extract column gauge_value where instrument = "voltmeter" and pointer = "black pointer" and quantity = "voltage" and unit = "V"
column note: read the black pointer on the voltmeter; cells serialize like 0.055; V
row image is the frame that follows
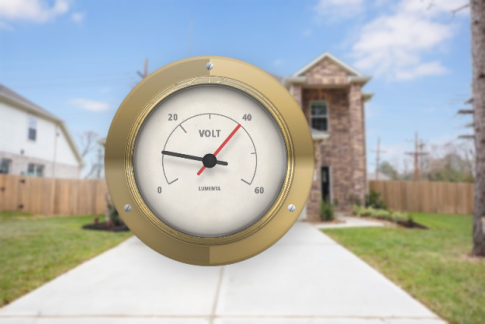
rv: 10; V
